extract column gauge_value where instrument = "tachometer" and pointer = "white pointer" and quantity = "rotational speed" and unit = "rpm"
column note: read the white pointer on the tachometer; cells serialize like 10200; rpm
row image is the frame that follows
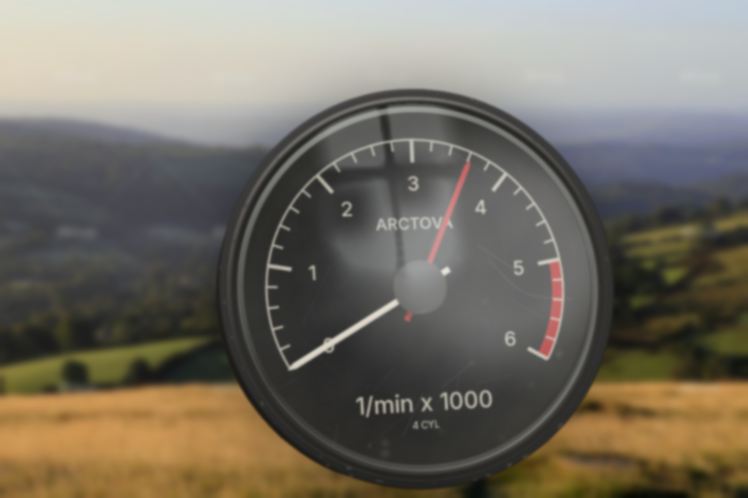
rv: 0; rpm
